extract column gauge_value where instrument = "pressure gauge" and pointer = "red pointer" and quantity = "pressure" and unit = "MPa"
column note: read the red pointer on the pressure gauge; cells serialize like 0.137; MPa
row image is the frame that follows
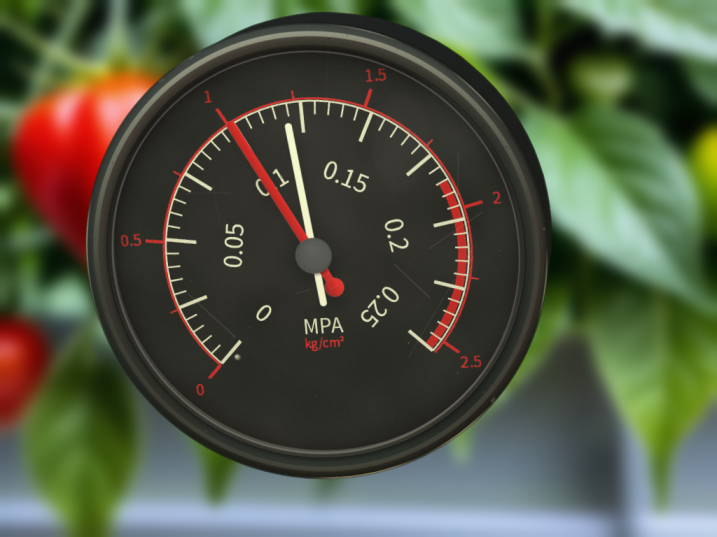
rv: 0.1; MPa
